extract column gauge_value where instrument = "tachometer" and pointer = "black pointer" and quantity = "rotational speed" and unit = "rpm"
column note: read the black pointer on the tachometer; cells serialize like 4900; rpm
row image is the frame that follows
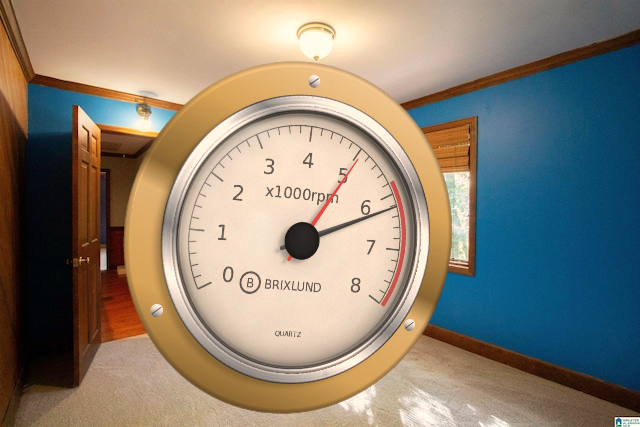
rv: 6200; rpm
